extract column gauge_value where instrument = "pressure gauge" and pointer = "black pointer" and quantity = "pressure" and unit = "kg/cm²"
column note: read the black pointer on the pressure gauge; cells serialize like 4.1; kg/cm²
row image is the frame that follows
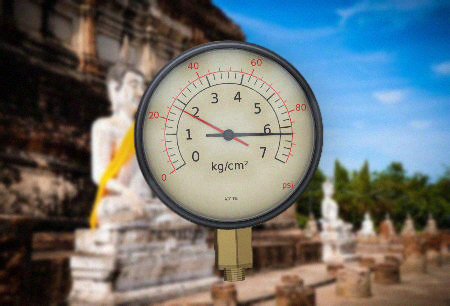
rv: 6.2; kg/cm²
